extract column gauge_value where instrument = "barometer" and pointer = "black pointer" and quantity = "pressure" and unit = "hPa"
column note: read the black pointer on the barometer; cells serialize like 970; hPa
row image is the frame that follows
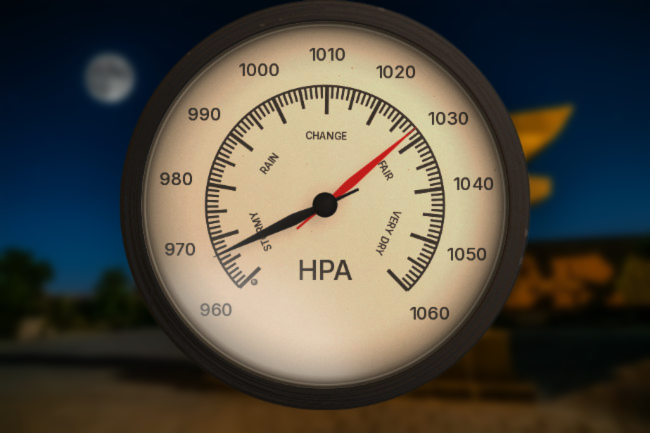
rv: 967; hPa
